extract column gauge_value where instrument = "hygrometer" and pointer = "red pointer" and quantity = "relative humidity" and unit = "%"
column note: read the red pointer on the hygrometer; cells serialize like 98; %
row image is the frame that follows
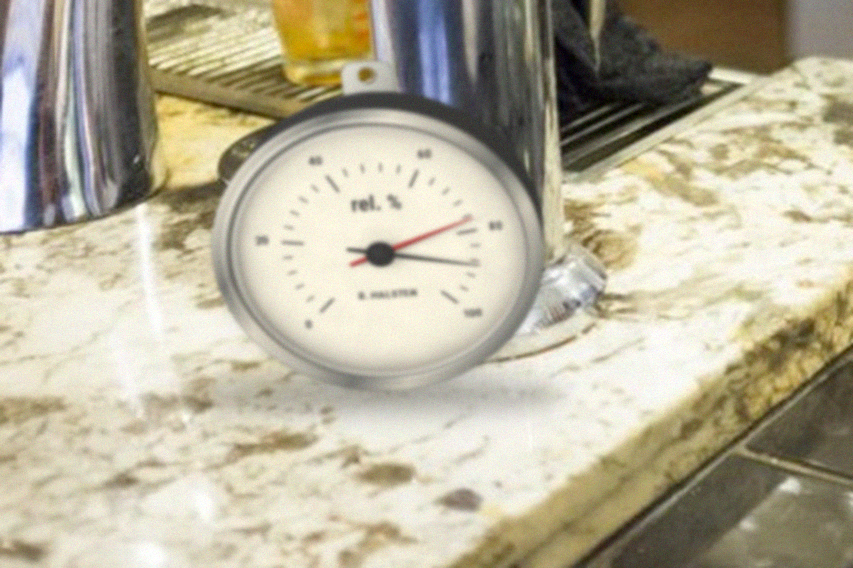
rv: 76; %
